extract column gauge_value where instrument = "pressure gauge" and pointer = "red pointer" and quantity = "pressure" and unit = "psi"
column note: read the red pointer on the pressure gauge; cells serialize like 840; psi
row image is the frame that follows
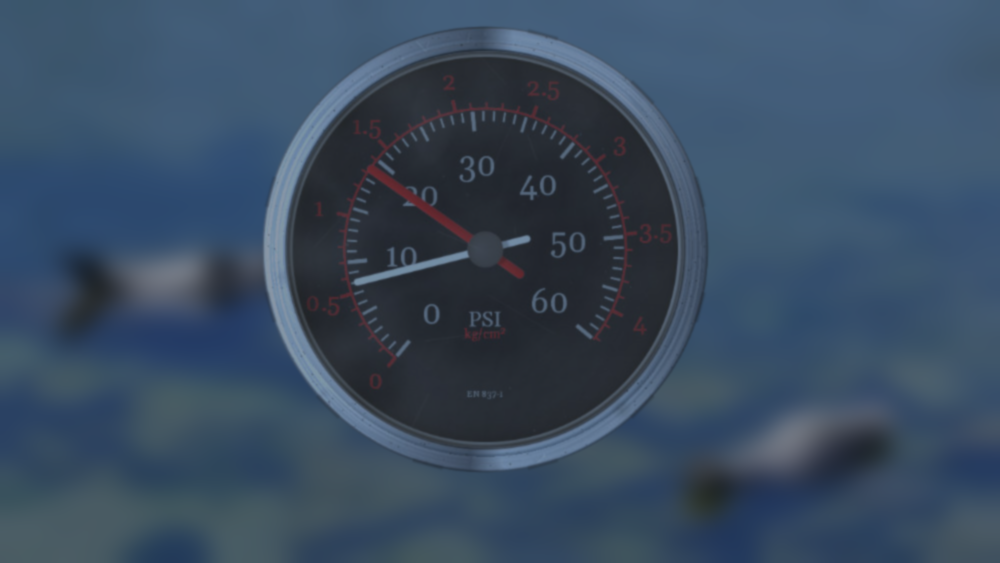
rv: 19; psi
